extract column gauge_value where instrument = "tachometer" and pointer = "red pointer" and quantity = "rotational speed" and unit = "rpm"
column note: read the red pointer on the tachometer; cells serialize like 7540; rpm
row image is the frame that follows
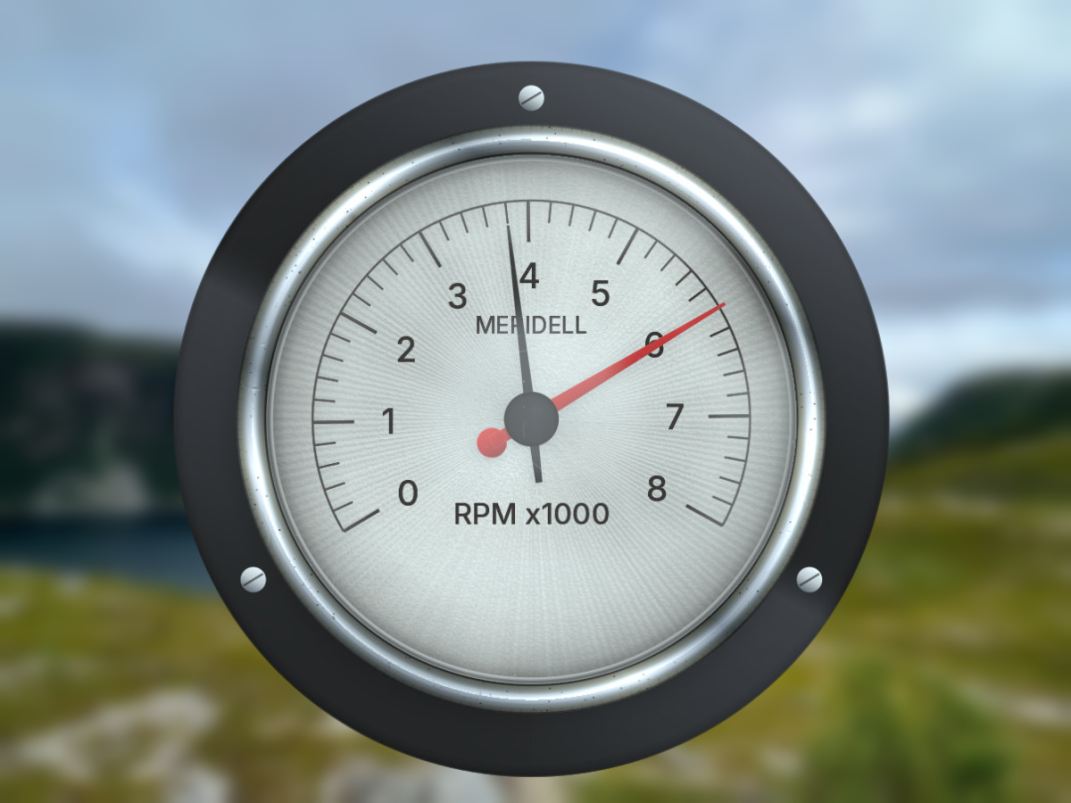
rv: 6000; rpm
